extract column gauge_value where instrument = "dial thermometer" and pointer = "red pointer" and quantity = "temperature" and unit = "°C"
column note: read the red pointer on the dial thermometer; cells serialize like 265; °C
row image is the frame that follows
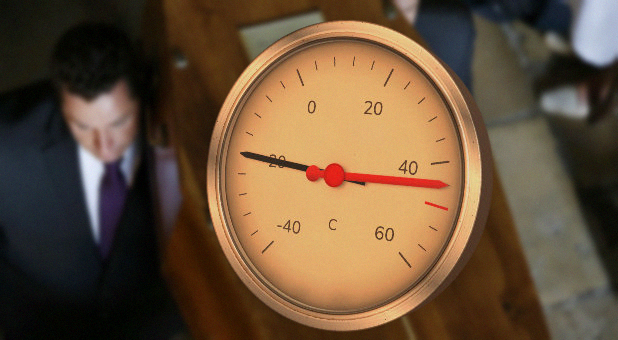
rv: 44; °C
